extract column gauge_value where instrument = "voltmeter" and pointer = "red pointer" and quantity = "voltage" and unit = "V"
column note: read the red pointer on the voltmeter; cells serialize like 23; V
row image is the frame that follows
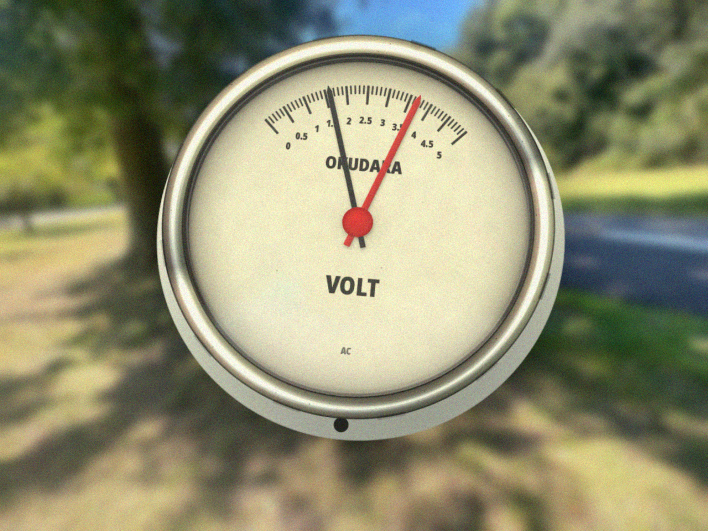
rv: 3.7; V
